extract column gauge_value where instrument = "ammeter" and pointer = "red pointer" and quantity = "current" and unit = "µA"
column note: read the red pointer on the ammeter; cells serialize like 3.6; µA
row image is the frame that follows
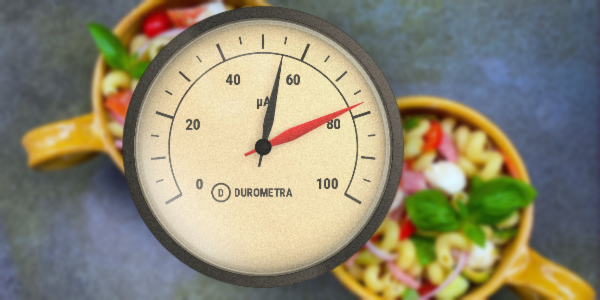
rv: 77.5; µA
